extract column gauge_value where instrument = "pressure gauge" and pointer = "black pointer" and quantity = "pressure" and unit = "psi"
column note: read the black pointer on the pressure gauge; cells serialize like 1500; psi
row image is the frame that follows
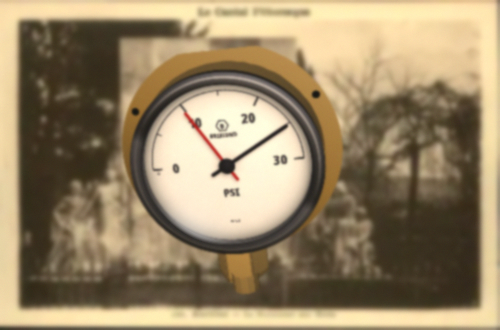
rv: 25; psi
